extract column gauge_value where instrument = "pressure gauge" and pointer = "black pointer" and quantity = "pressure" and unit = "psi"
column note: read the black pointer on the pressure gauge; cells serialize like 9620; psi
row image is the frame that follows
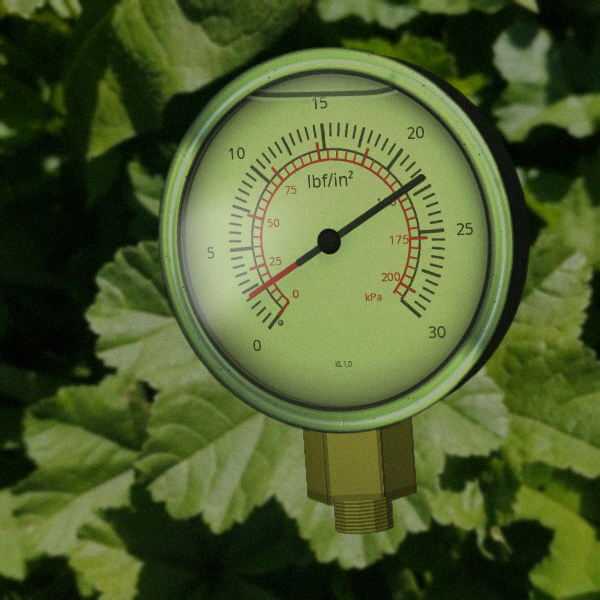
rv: 22; psi
